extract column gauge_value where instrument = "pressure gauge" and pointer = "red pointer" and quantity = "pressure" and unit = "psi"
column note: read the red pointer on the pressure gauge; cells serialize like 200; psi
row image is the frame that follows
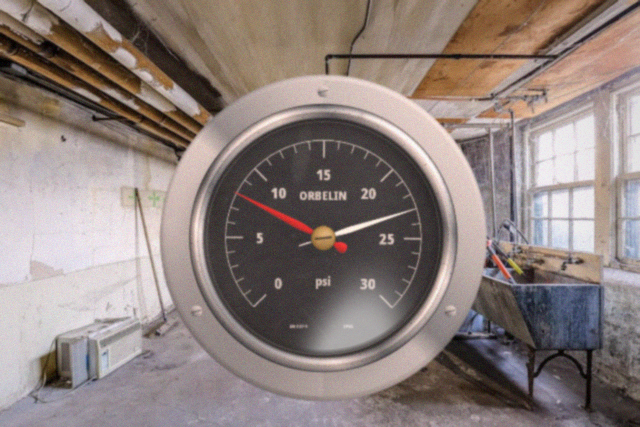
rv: 8; psi
